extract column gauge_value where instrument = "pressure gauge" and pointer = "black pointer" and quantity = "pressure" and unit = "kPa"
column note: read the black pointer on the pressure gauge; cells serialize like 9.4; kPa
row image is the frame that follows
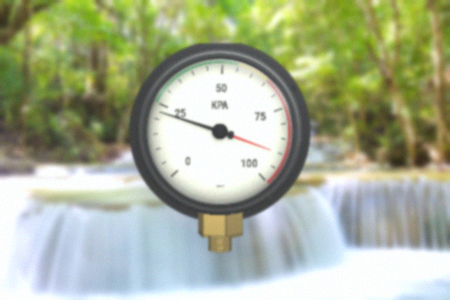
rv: 22.5; kPa
